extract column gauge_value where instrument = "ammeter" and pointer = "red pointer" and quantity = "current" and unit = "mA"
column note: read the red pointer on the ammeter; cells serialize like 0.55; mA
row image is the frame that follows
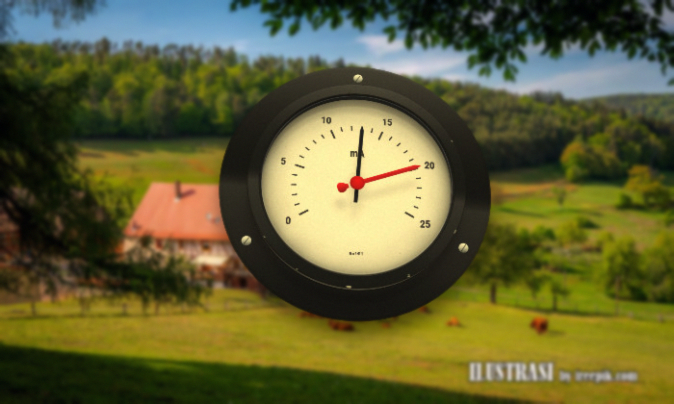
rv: 20; mA
